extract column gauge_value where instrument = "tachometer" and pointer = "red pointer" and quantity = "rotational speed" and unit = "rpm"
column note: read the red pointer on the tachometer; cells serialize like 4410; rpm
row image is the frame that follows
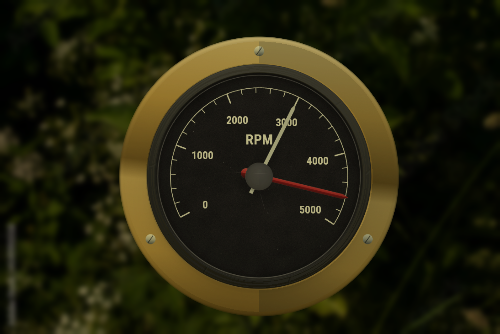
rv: 4600; rpm
